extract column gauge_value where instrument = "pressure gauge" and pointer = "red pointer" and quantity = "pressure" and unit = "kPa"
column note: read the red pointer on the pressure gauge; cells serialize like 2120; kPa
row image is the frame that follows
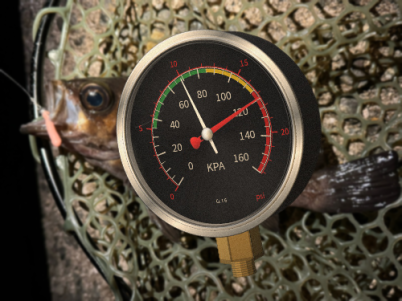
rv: 120; kPa
